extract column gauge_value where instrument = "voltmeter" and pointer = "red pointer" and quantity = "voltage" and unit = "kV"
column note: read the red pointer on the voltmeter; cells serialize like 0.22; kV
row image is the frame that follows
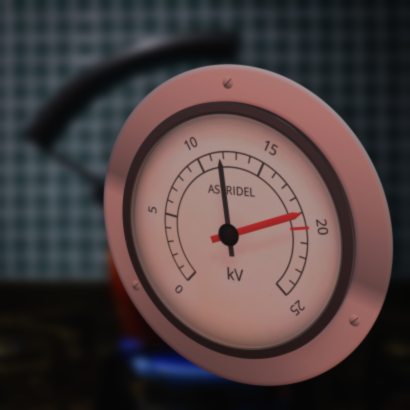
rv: 19; kV
